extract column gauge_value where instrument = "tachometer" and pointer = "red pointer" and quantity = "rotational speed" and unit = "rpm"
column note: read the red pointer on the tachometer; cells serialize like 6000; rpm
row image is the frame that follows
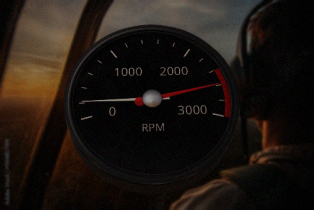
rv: 2600; rpm
